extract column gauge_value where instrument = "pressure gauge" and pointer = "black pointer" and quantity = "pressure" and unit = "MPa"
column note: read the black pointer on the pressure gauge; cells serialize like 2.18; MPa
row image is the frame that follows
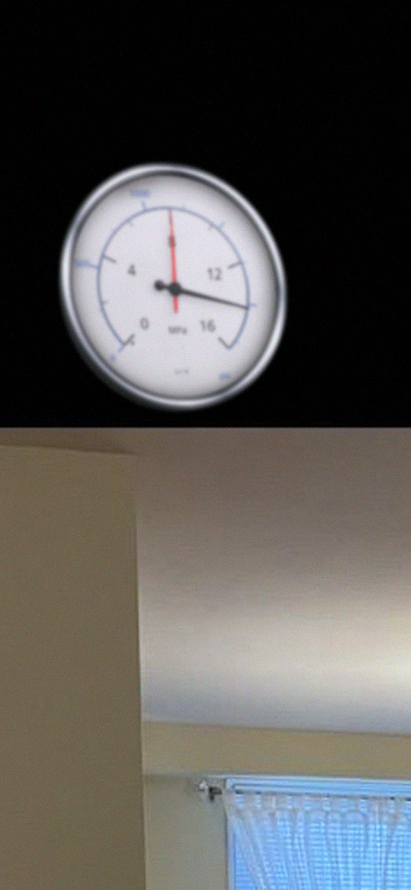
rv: 14; MPa
